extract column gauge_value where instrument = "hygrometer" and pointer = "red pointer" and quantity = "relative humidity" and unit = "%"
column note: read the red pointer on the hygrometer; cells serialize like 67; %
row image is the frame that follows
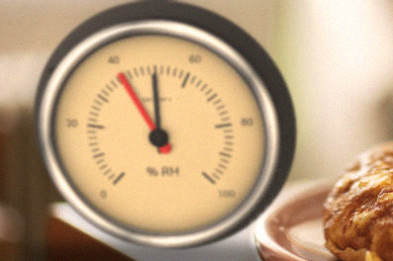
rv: 40; %
